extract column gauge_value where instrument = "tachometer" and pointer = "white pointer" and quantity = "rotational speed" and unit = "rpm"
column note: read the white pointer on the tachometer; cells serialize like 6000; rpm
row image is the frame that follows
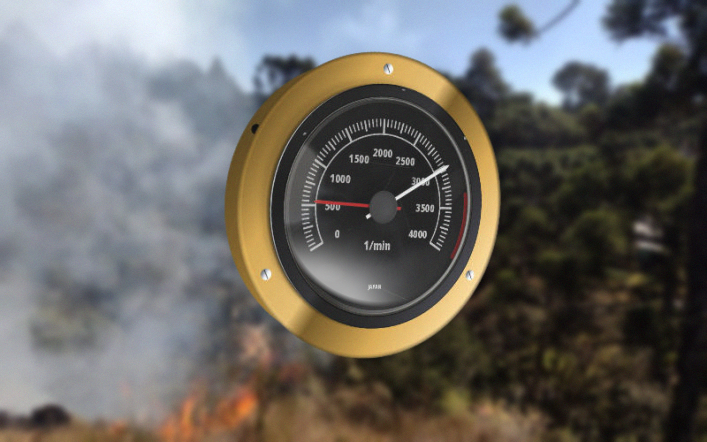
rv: 3000; rpm
